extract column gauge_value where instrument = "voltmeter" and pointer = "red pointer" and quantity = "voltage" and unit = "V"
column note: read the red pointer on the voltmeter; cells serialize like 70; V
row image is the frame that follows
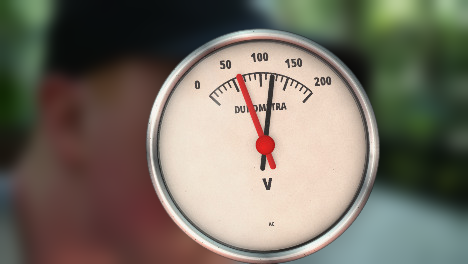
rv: 60; V
